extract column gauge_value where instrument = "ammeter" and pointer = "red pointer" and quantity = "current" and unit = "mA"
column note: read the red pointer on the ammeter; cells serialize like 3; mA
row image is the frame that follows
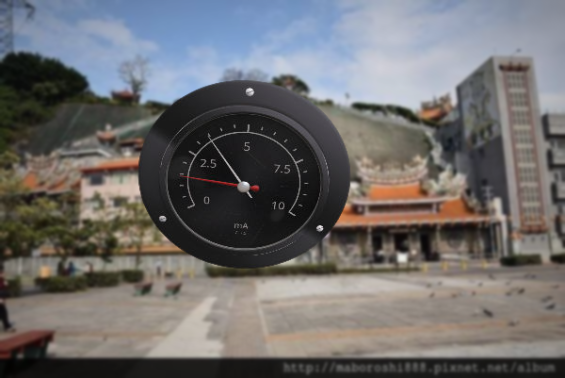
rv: 1.5; mA
